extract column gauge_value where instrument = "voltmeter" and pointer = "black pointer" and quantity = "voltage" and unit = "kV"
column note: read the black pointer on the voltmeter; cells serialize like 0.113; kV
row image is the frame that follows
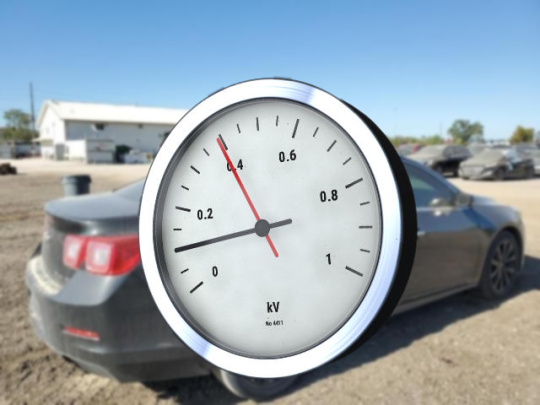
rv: 0.1; kV
